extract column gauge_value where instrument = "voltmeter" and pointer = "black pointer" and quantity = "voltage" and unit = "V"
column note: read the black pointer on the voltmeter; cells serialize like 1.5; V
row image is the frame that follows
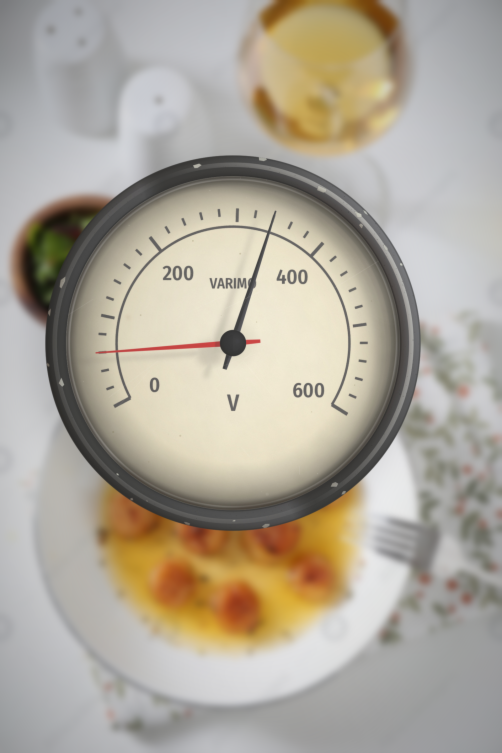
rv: 340; V
